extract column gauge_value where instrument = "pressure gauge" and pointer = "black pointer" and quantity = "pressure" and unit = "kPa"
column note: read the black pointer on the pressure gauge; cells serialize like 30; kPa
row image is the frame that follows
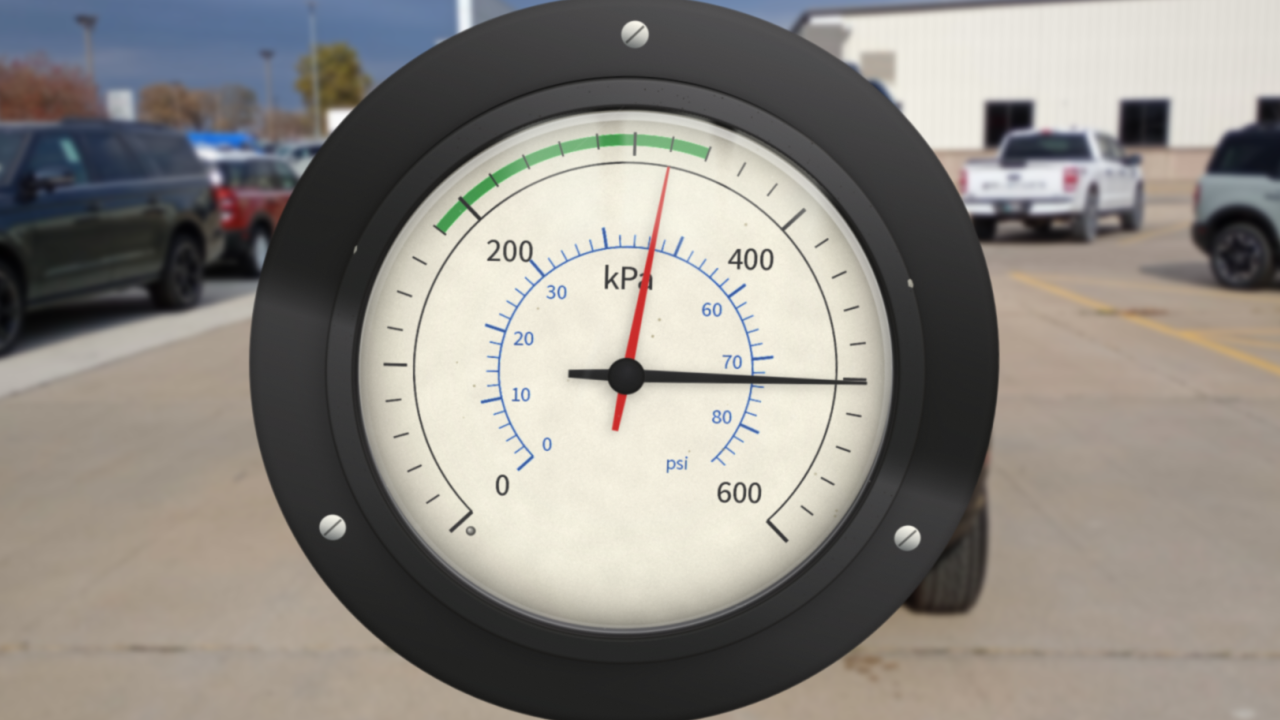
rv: 500; kPa
